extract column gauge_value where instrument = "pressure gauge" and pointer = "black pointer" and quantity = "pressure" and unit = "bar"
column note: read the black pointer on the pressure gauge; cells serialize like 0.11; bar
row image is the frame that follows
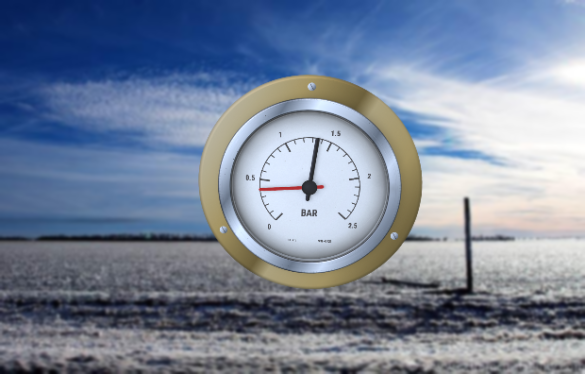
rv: 1.35; bar
